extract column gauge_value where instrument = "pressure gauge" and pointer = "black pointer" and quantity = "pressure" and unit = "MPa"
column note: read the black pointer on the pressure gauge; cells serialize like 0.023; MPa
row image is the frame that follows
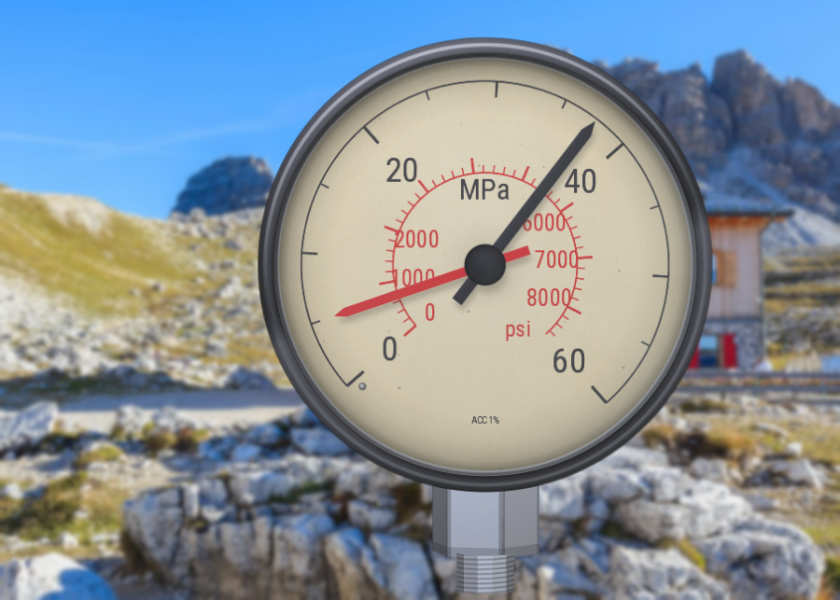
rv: 37.5; MPa
